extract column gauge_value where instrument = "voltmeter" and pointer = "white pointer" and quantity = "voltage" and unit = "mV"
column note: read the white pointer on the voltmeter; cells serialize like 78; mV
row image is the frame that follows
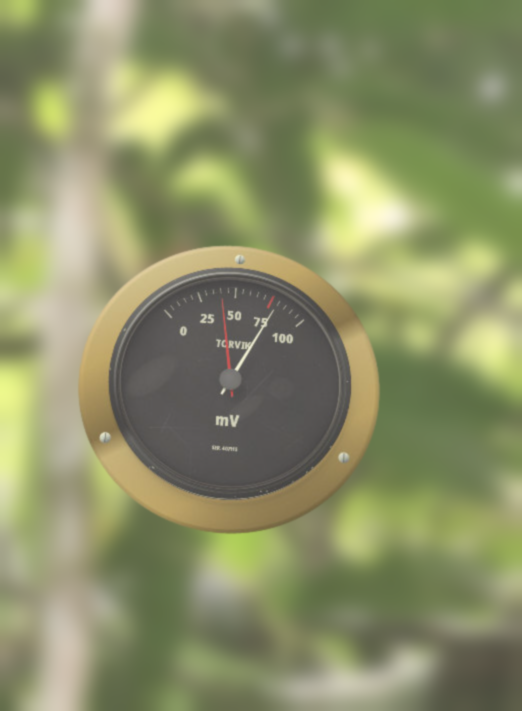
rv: 80; mV
